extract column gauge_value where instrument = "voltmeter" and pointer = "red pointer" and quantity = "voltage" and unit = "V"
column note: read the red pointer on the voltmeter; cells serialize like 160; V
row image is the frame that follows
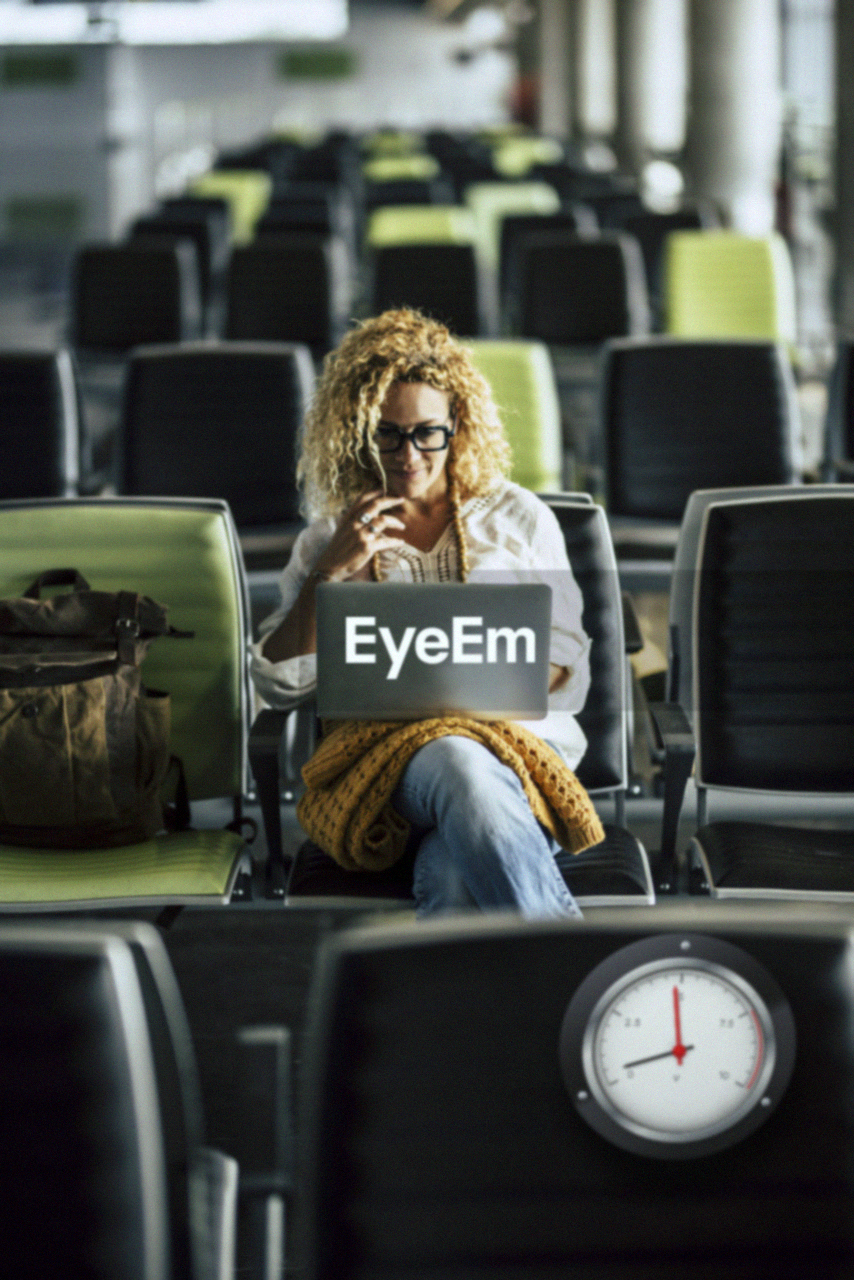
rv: 4.75; V
